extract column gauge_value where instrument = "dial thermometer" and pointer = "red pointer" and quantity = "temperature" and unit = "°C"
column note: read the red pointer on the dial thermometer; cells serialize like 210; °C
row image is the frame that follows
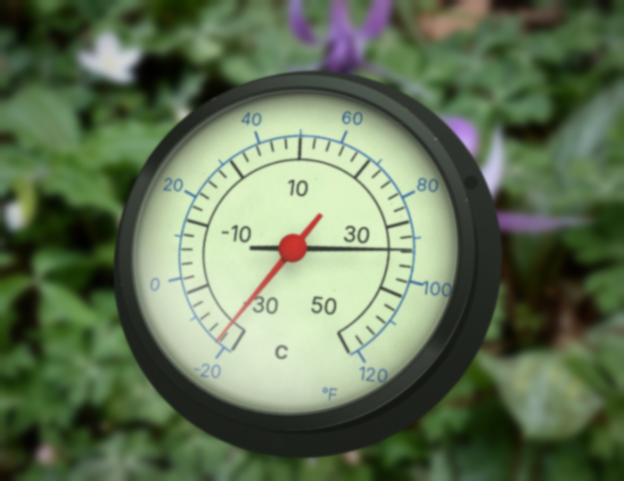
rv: -28; °C
